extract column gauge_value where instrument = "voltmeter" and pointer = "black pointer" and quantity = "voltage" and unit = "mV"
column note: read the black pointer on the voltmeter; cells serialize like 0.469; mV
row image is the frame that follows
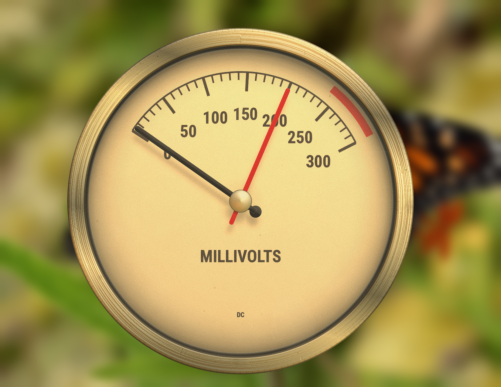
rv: 5; mV
